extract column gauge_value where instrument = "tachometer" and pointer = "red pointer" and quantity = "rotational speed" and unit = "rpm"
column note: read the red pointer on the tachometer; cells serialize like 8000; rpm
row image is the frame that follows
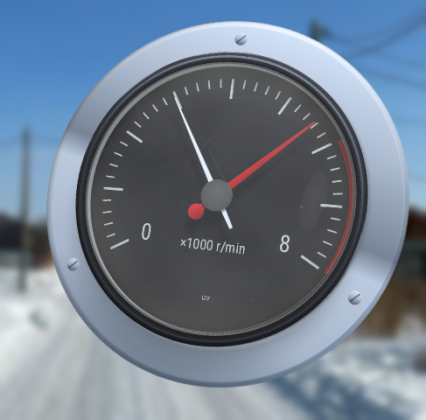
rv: 5600; rpm
